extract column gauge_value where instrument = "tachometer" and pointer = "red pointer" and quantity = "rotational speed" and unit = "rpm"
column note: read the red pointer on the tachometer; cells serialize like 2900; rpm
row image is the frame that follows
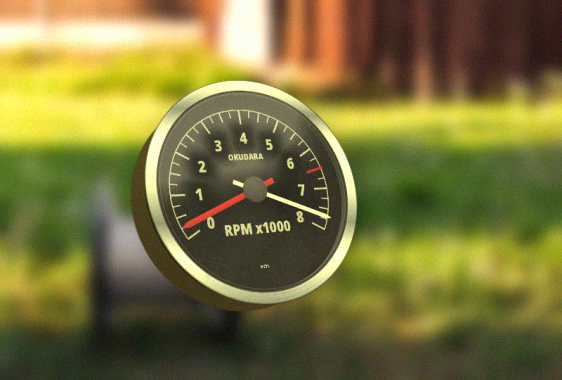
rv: 250; rpm
